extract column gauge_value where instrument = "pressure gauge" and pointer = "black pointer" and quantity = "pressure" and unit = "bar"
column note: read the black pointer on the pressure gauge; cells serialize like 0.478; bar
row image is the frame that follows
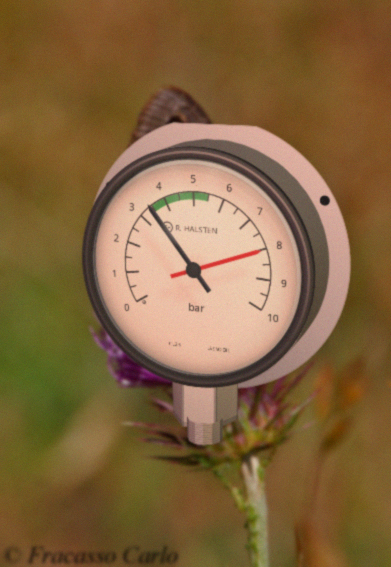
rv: 3.5; bar
